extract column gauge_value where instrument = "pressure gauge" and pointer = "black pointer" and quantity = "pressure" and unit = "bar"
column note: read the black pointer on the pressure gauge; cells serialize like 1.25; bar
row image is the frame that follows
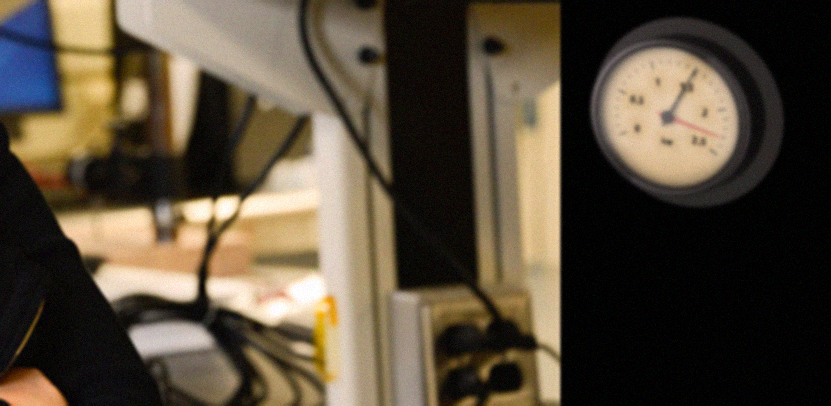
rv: 1.5; bar
